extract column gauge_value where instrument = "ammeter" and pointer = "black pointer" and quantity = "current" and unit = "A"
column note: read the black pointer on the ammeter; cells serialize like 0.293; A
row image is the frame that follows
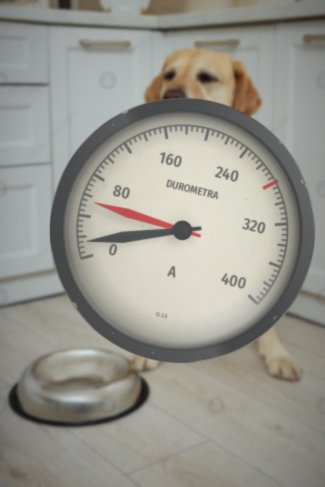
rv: 15; A
